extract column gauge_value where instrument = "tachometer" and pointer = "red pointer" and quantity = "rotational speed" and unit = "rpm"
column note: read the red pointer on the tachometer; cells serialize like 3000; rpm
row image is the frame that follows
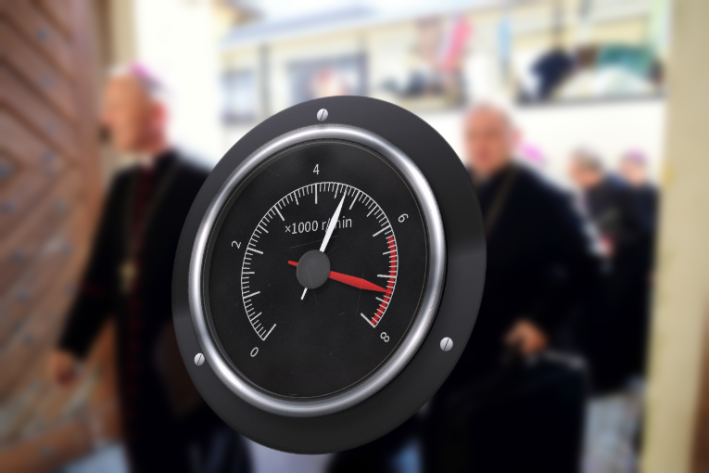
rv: 7300; rpm
